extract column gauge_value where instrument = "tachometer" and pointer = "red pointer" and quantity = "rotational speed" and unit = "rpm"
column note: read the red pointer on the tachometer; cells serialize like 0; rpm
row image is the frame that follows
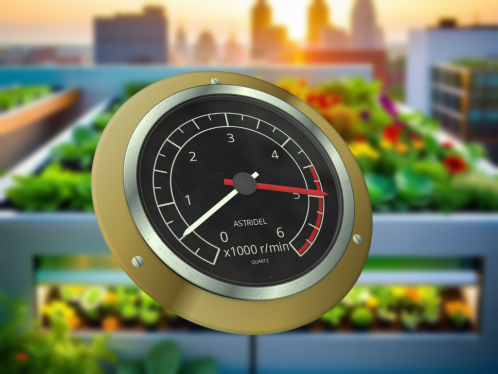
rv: 5000; rpm
